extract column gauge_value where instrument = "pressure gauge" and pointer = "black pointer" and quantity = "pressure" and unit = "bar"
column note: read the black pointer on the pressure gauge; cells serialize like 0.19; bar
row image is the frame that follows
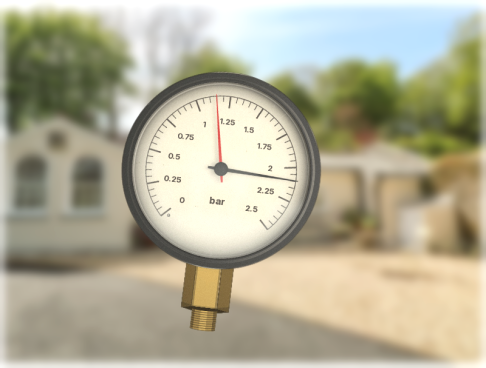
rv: 2.1; bar
